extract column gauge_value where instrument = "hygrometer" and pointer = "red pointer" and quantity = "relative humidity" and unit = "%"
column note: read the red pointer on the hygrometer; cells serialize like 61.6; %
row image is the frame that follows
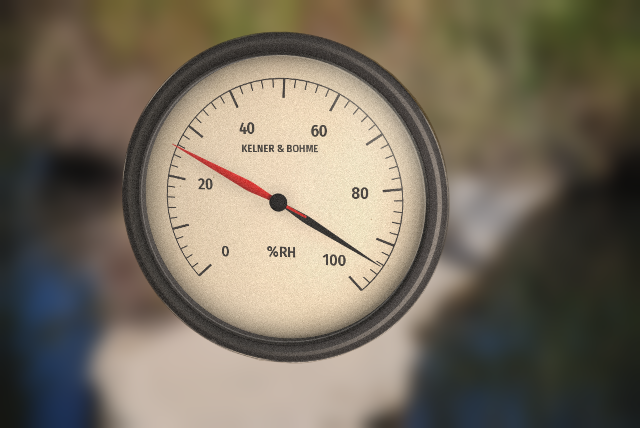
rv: 26; %
